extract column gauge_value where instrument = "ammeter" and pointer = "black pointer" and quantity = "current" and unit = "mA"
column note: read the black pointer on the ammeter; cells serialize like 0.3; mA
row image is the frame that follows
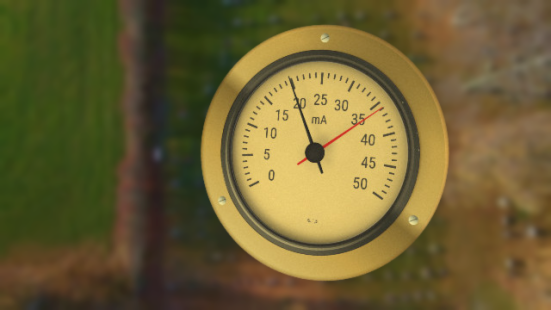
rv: 20; mA
